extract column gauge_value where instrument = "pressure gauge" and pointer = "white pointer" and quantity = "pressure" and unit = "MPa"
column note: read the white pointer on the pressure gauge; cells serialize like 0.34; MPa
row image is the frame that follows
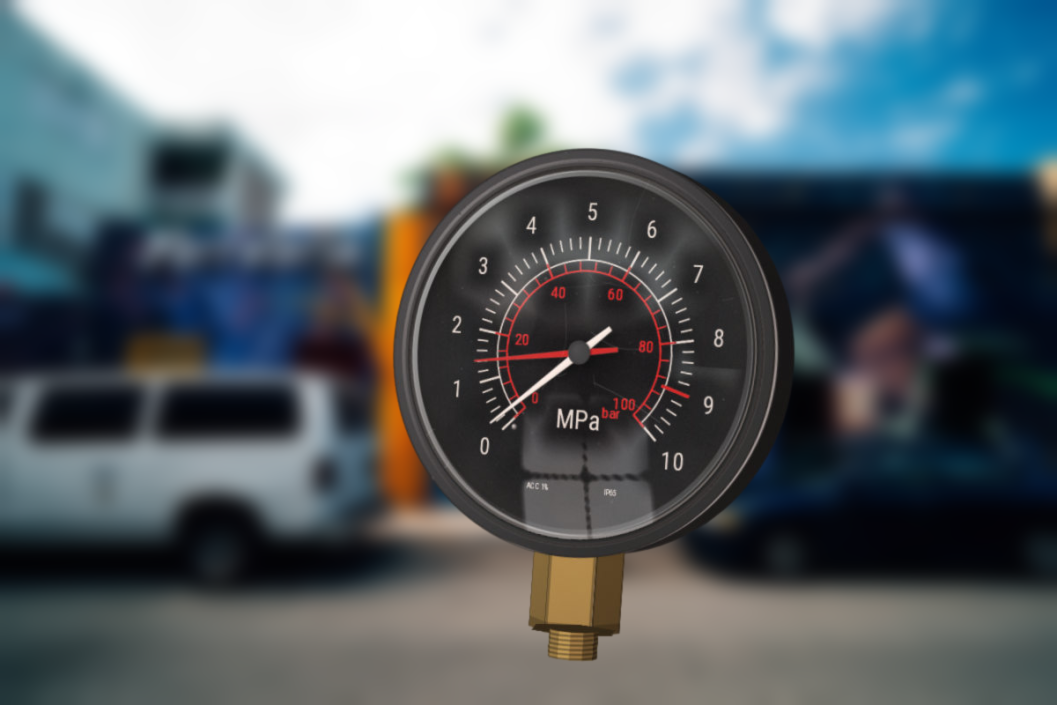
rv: 0.2; MPa
